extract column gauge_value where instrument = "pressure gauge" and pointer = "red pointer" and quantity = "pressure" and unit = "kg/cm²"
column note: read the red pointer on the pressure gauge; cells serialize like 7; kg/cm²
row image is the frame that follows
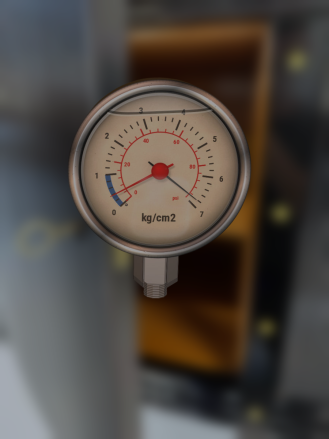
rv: 0.4; kg/cm²
